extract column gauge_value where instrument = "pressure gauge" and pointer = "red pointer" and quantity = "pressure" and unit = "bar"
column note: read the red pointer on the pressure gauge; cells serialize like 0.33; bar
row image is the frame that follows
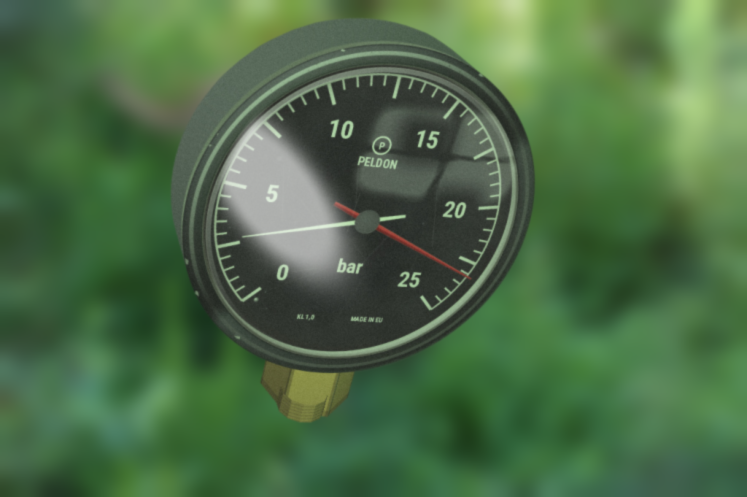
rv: 23; bar
